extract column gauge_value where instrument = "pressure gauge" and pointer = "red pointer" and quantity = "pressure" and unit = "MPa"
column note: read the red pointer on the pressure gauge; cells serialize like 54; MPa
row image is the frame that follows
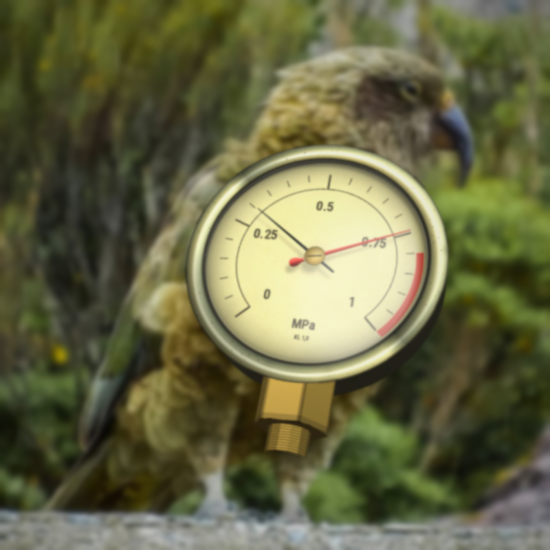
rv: 0.75; MPa
